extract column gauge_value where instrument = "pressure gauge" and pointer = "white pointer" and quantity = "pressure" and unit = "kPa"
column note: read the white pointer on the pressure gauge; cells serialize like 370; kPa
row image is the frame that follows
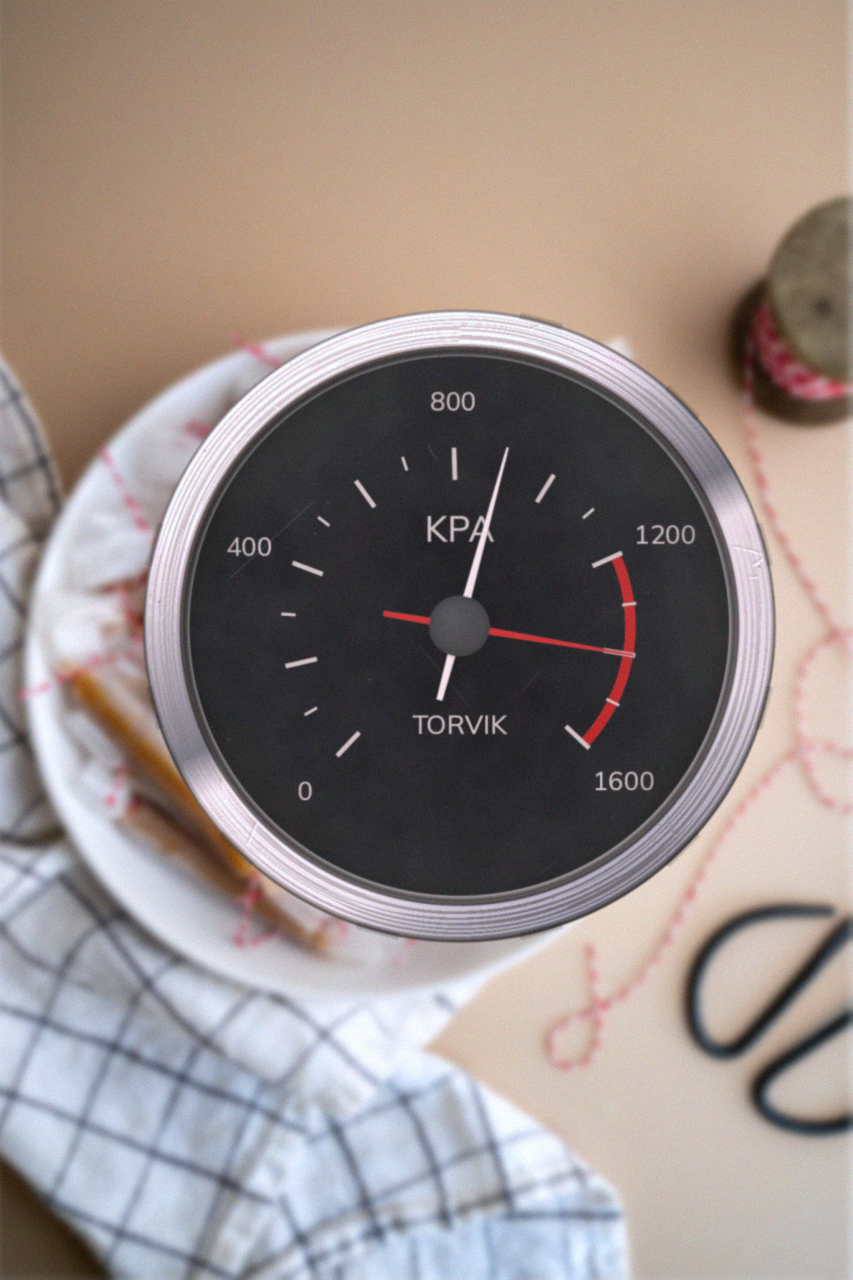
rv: 900; kPa
